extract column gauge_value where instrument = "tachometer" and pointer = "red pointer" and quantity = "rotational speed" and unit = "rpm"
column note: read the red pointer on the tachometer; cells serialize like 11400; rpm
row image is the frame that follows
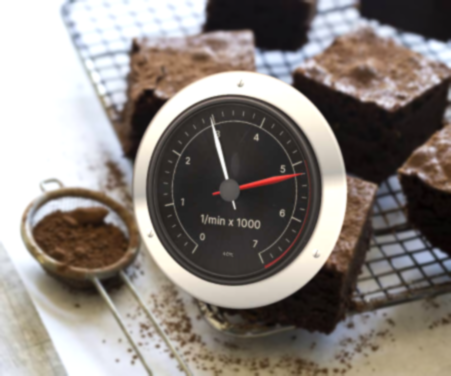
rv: 5200; rpm
